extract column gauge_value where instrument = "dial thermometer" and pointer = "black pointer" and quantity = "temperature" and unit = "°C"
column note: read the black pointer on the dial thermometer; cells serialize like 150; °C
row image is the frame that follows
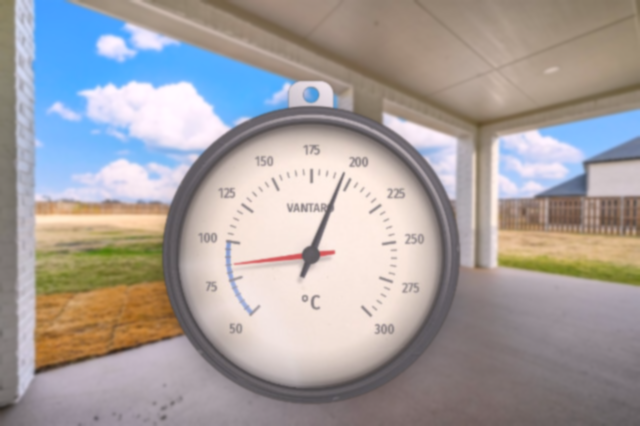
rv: 195; °C
